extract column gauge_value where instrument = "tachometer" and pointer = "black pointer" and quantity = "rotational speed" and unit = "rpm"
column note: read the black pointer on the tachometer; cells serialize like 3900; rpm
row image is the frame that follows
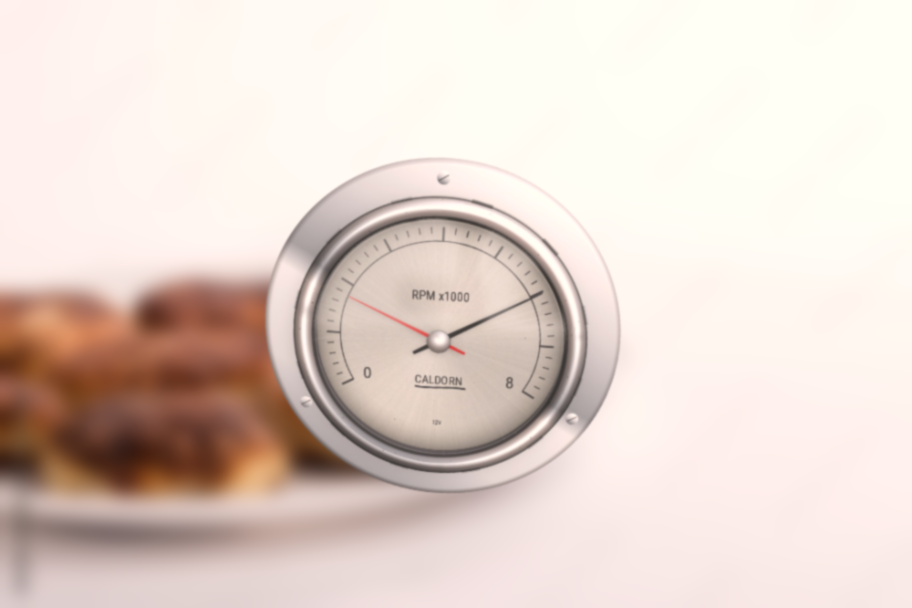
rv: 6000; rpm
